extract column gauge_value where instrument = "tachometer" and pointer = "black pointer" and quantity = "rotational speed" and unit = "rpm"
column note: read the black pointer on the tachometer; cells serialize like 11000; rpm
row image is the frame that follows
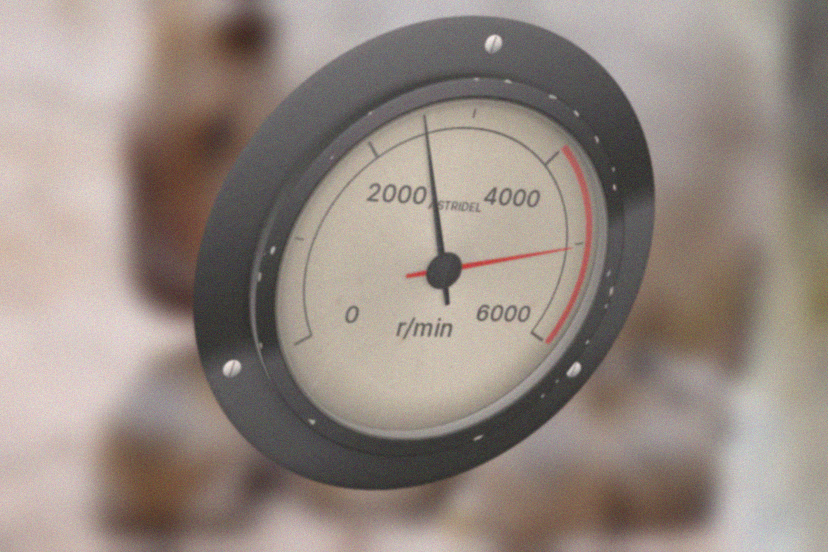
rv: 2500; rpm
